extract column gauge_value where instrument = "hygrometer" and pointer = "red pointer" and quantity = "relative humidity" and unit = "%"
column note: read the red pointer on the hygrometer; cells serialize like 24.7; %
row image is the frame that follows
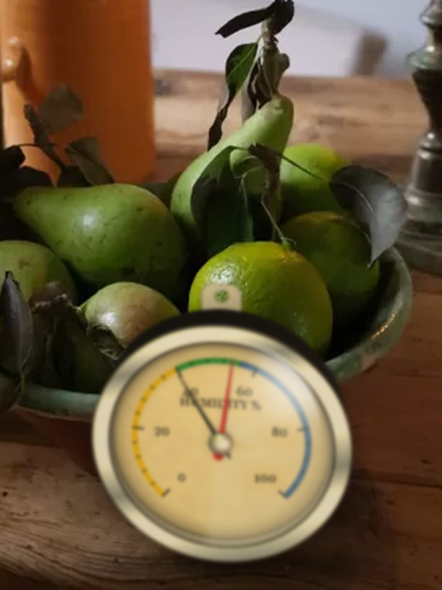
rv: 54; %
